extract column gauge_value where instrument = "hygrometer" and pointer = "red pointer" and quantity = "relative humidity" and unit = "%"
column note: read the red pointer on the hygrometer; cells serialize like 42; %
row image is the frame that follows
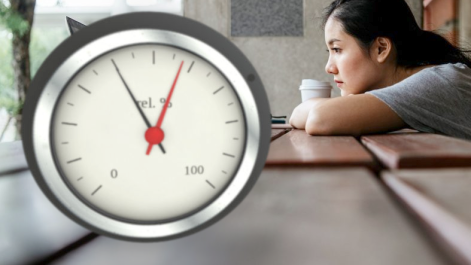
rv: 57.5; %
